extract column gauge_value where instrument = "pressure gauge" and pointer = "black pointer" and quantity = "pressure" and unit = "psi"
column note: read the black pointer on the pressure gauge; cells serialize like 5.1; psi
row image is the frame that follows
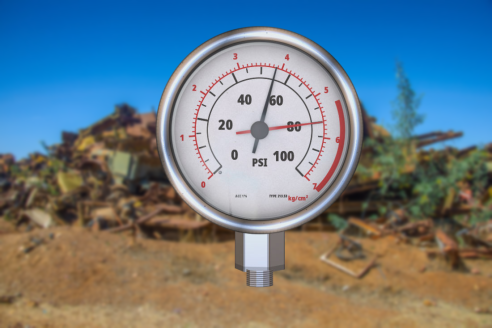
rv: 55; psi
